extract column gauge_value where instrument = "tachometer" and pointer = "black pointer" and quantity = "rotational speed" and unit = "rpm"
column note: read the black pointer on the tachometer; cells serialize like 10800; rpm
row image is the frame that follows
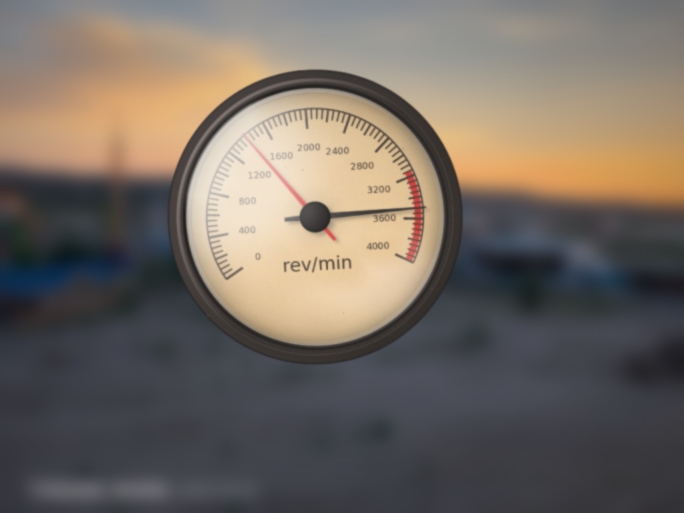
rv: 3500; rpm
